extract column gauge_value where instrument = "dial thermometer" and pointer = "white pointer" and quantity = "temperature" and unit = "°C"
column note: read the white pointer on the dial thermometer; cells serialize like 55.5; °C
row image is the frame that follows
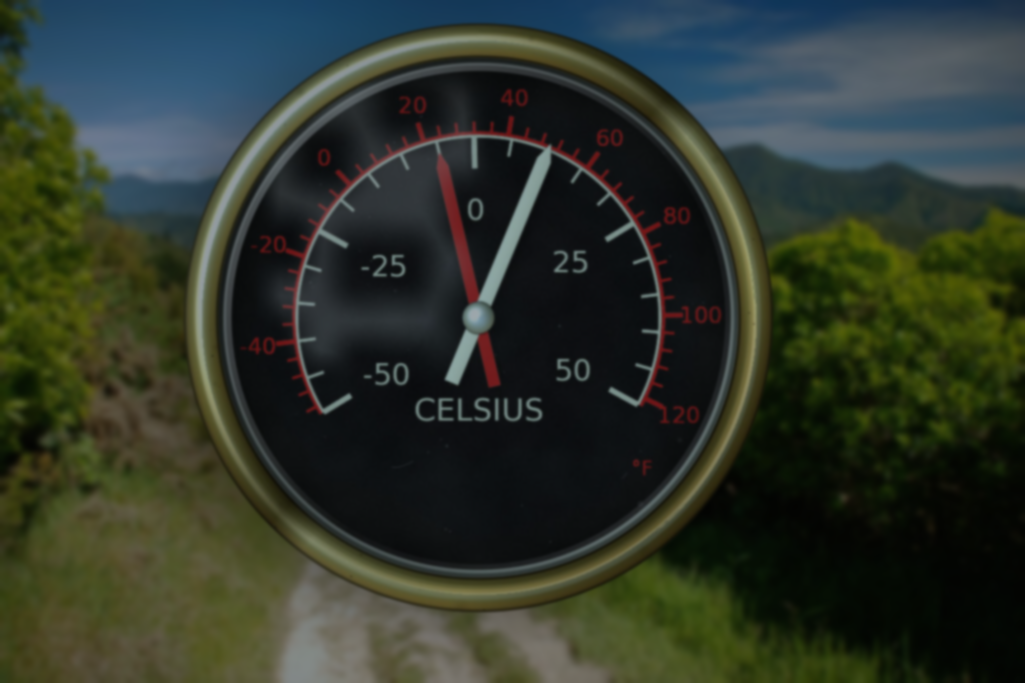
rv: 10; °C
